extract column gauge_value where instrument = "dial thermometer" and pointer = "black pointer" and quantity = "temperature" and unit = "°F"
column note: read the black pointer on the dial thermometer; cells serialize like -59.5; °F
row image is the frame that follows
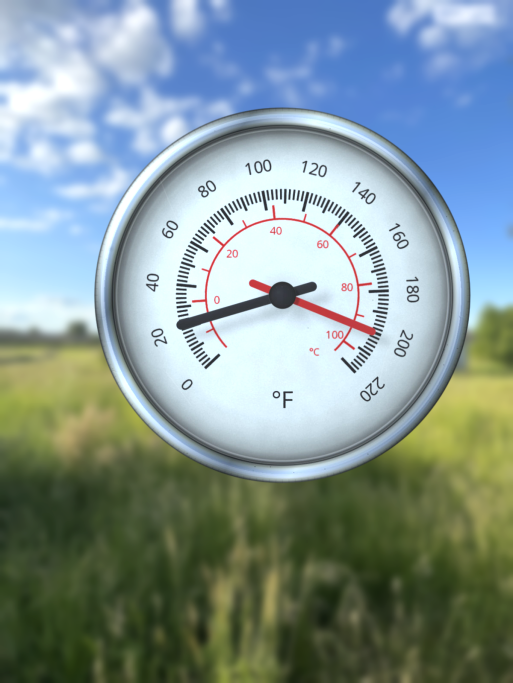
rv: 22; °F
